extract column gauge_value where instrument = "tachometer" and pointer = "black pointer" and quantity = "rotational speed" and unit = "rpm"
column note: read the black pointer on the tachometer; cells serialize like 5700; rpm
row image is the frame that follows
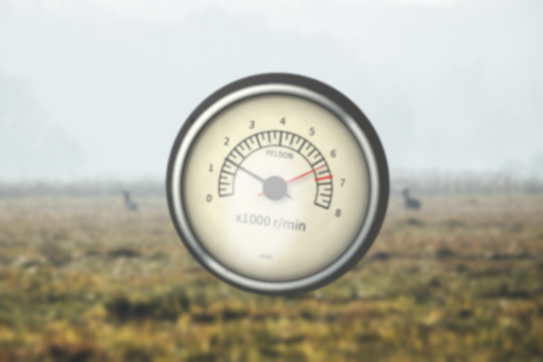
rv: 1500; rpm
